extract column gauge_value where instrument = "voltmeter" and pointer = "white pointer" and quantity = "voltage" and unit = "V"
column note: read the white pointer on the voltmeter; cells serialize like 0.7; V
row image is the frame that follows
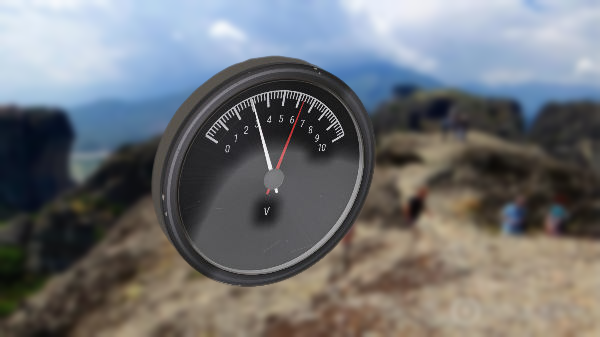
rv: 3; V
